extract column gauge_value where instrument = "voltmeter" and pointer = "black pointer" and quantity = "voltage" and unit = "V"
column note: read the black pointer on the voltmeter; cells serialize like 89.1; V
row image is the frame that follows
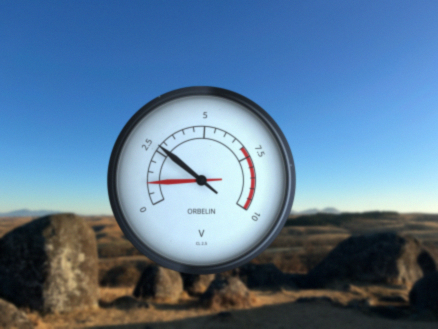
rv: 2.75; V
